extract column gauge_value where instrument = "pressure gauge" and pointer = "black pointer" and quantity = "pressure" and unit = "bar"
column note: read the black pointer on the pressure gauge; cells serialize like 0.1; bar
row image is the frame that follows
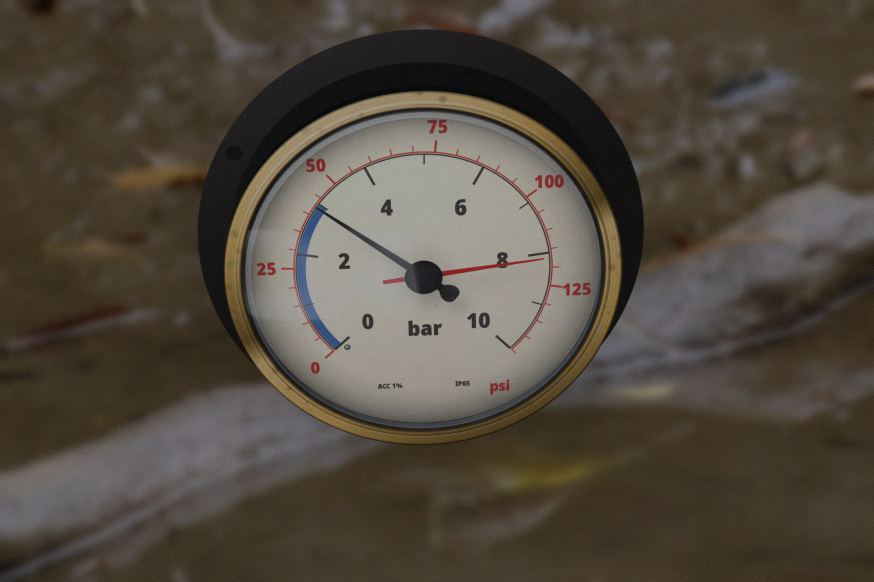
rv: 3; bar
